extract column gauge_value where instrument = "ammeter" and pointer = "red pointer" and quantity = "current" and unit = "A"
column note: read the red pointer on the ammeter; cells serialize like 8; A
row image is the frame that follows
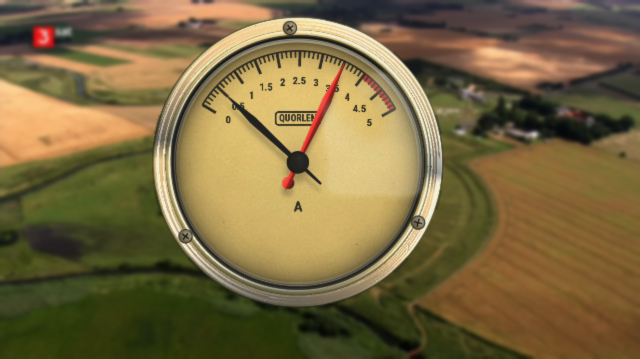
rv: 3.5; A
